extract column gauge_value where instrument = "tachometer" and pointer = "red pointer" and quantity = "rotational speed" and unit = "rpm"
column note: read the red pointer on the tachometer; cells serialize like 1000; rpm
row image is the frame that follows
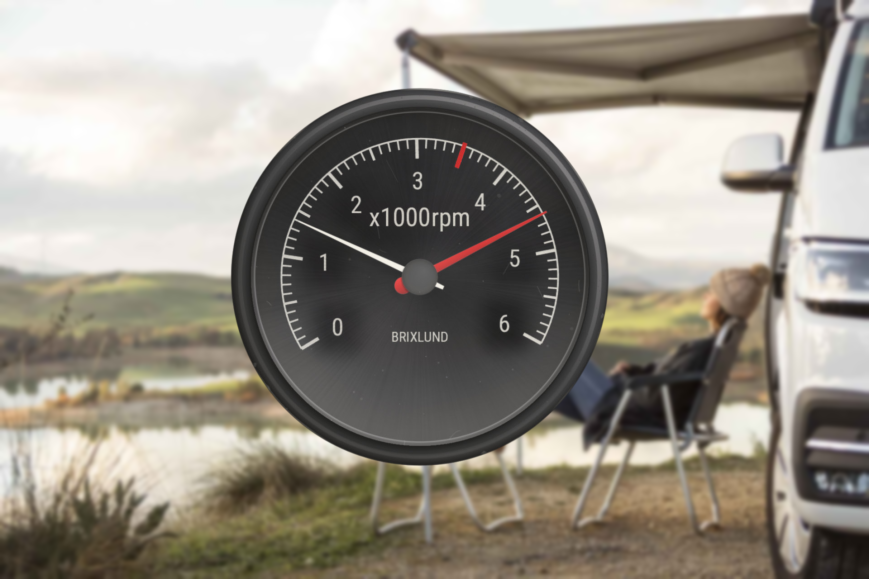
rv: 4600; rpm
